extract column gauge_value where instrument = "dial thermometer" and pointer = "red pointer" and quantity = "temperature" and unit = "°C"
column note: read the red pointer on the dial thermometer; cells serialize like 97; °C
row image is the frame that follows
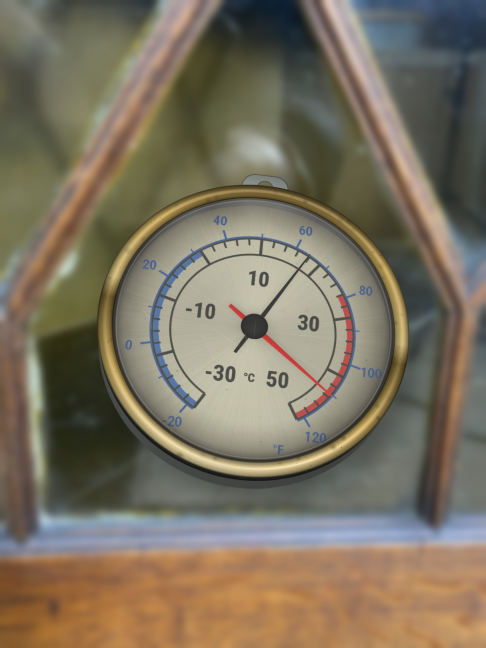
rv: 44; °C
